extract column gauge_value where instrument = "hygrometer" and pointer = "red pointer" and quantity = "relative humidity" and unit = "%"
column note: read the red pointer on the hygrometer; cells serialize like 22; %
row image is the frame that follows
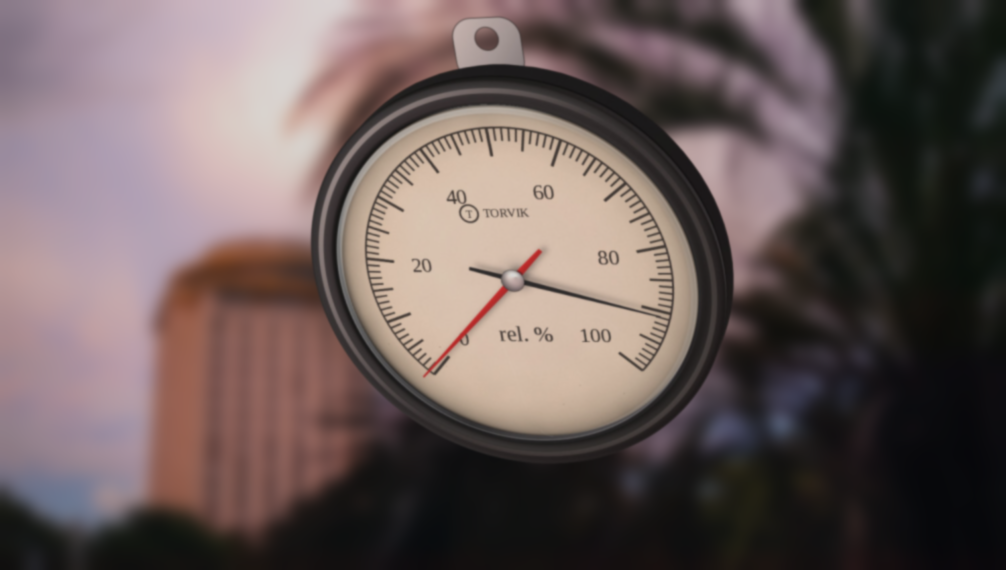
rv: 1; %
